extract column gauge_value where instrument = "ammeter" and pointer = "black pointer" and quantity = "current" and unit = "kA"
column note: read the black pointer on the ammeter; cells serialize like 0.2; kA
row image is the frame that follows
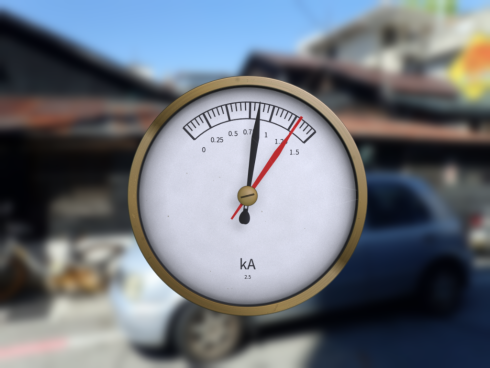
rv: 0.85; kA
